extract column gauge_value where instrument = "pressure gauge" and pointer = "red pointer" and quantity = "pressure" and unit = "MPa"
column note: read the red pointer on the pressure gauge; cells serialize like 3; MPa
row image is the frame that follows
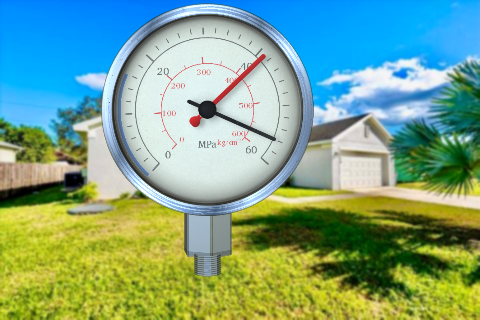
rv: 41; MPa
